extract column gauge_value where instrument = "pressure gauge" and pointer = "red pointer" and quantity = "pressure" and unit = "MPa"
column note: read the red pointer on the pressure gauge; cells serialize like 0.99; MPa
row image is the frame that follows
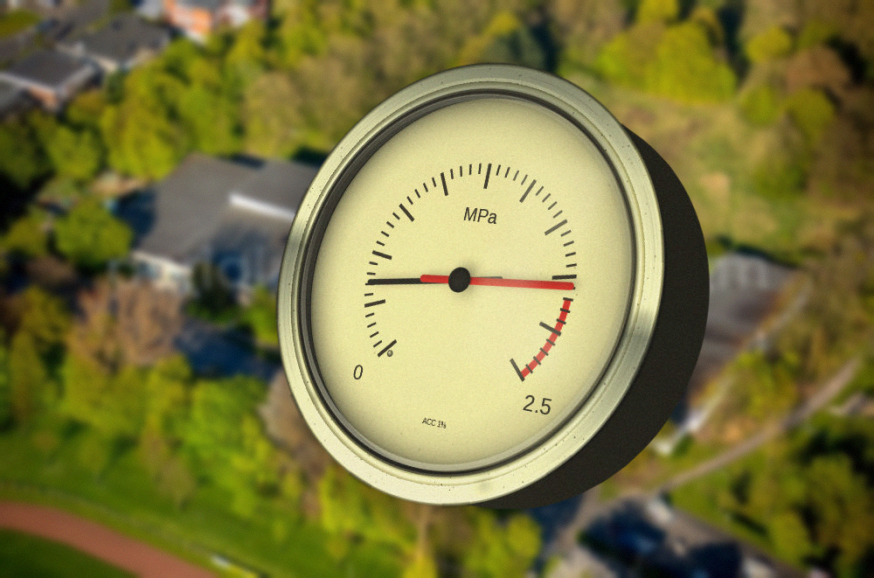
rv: 2.05; MPa
